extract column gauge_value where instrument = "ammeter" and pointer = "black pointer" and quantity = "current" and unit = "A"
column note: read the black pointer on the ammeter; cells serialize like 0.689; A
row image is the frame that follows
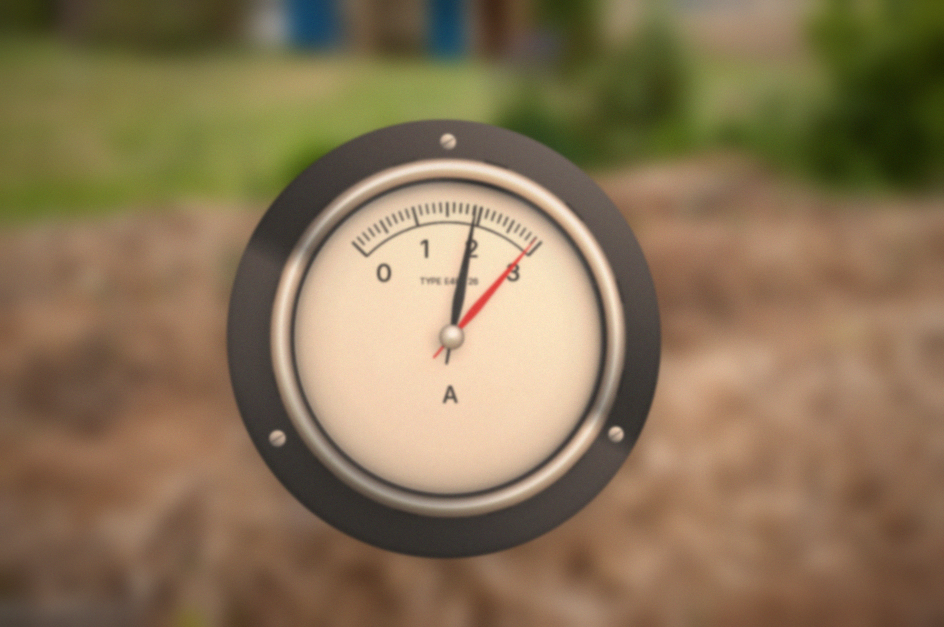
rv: 1.9; A
